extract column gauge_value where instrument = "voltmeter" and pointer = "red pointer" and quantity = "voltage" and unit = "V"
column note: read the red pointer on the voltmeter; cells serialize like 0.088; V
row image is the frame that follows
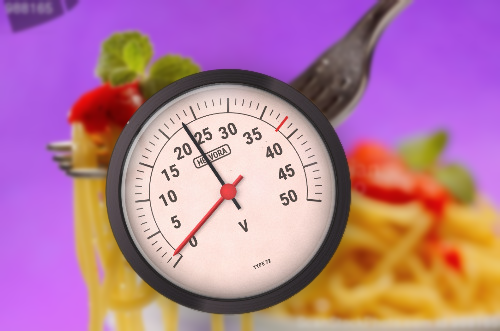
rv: 1; V
